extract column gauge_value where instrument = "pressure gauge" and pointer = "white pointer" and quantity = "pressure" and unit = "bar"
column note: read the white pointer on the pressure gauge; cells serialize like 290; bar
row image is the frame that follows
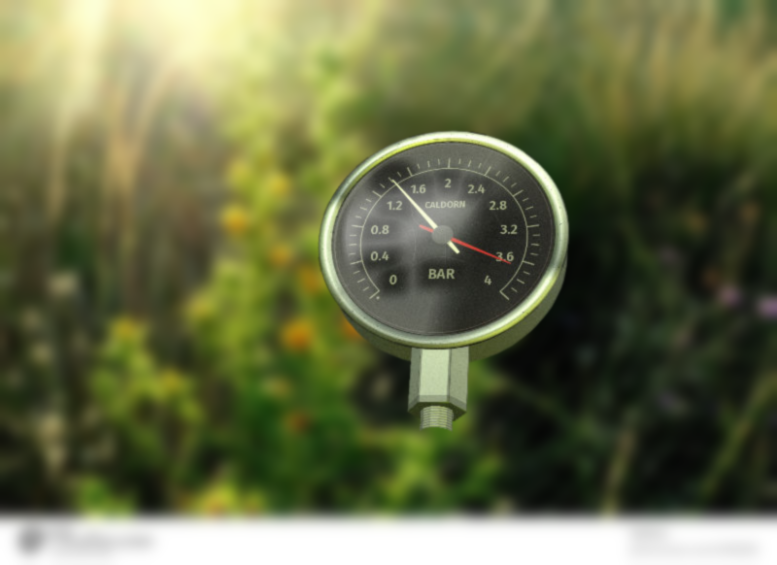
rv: 1.4; bar
